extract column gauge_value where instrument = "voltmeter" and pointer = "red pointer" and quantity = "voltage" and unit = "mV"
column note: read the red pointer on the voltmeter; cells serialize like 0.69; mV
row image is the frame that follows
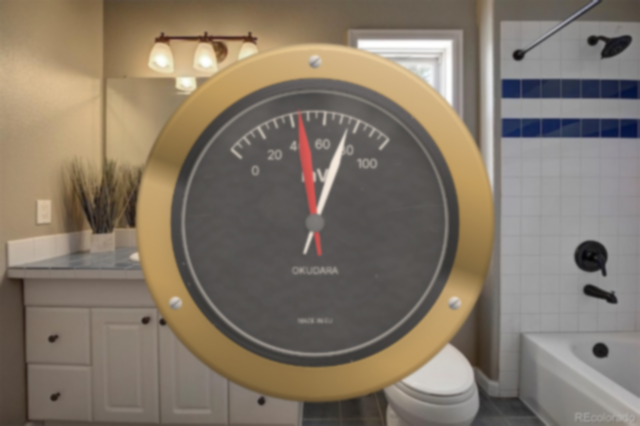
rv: 45; mV
